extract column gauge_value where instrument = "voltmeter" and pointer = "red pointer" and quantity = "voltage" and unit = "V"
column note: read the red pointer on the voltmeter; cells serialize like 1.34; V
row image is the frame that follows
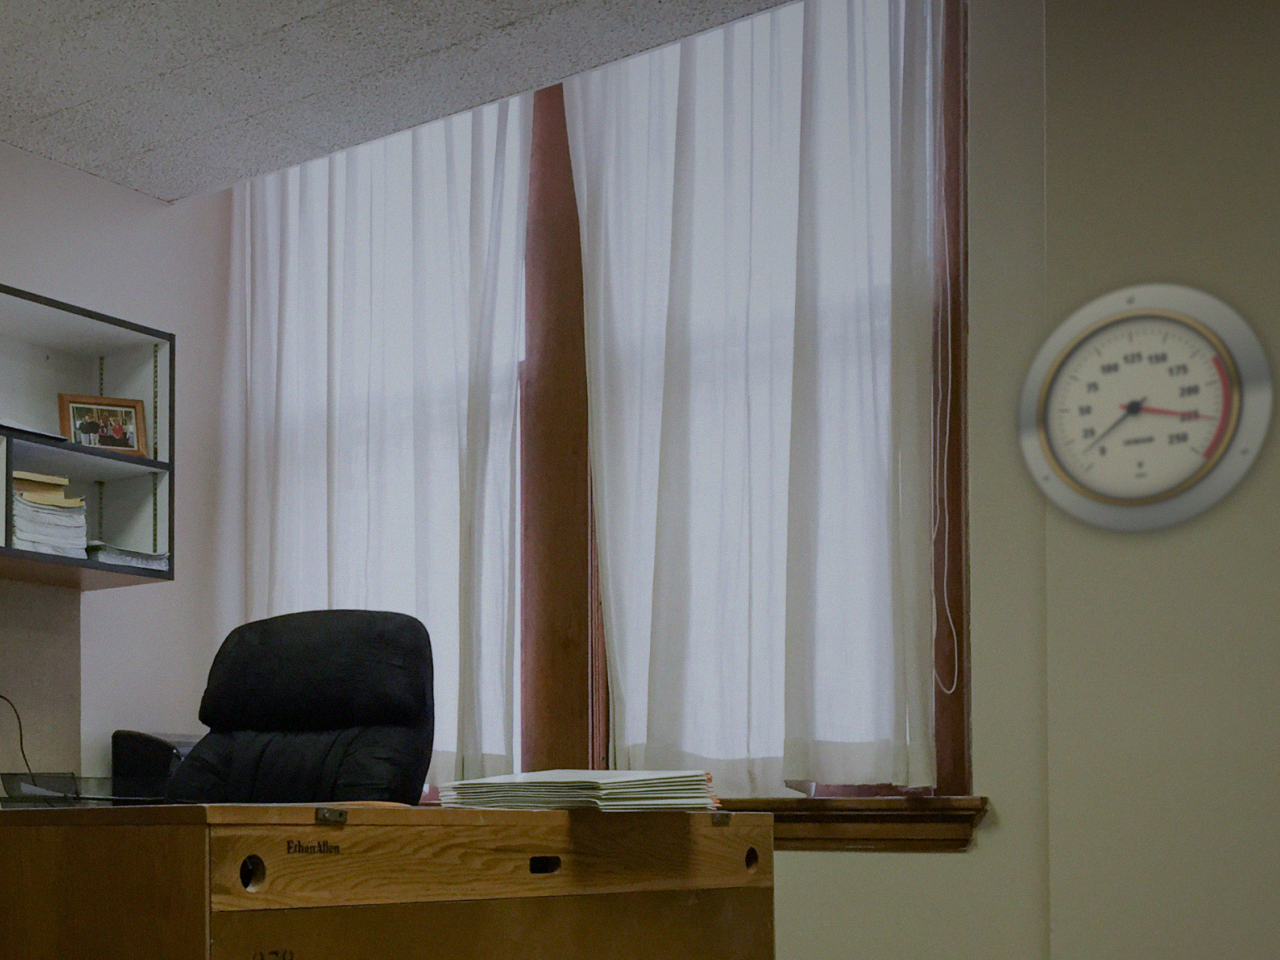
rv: 225; V
